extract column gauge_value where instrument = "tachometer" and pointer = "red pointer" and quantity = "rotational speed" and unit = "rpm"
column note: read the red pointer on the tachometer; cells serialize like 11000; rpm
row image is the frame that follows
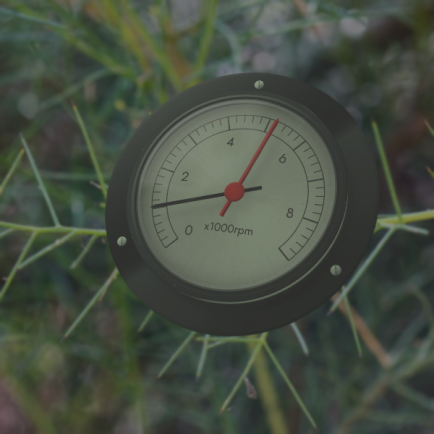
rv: 5200; rpm
